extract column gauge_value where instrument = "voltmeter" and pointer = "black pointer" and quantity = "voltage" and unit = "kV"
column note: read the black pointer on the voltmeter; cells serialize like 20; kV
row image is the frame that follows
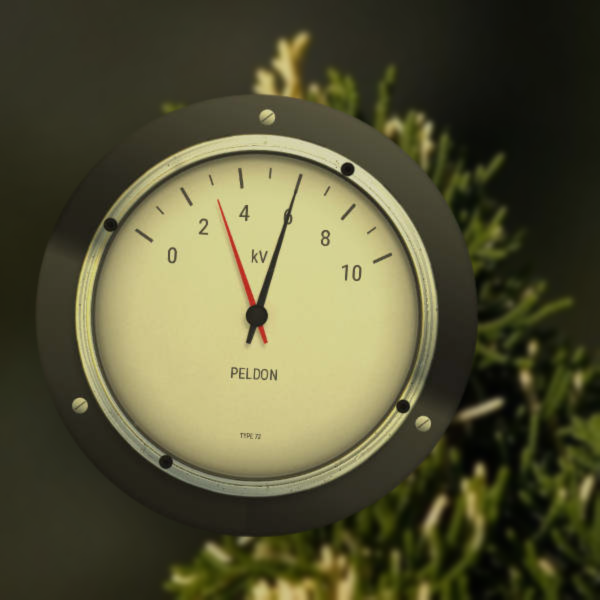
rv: 6; kV
